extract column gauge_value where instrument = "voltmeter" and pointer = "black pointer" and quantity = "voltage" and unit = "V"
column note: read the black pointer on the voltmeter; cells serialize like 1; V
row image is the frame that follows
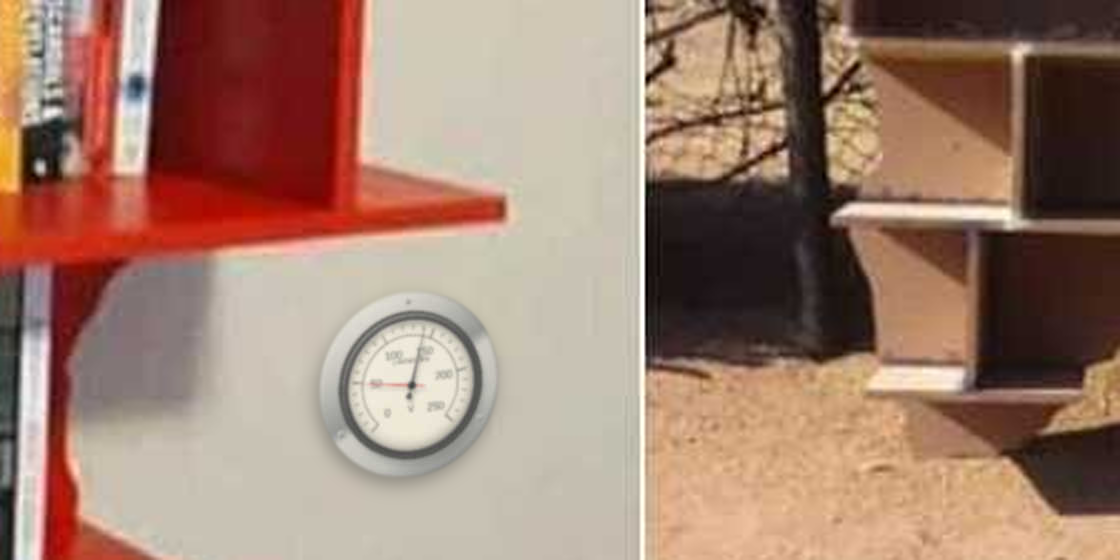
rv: 140; V
